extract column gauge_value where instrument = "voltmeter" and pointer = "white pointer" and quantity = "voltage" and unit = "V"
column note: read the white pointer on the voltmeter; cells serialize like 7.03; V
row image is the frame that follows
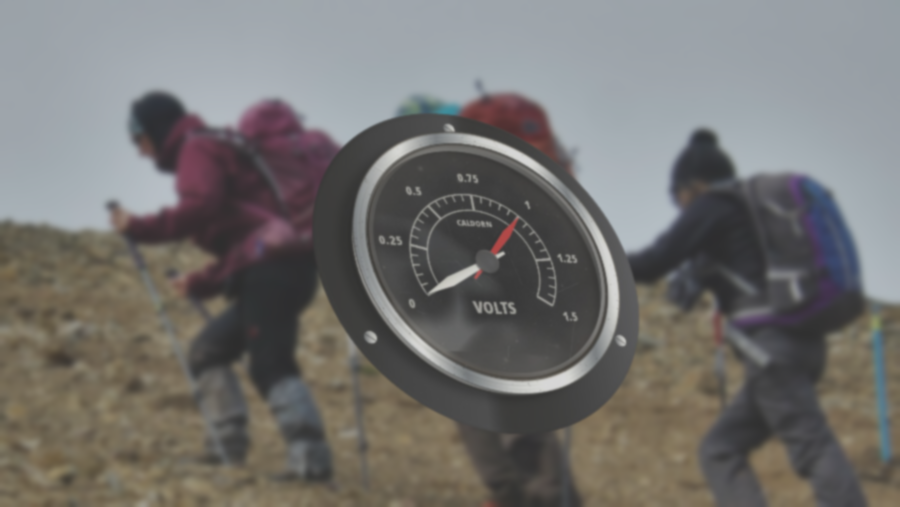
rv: 0; V
